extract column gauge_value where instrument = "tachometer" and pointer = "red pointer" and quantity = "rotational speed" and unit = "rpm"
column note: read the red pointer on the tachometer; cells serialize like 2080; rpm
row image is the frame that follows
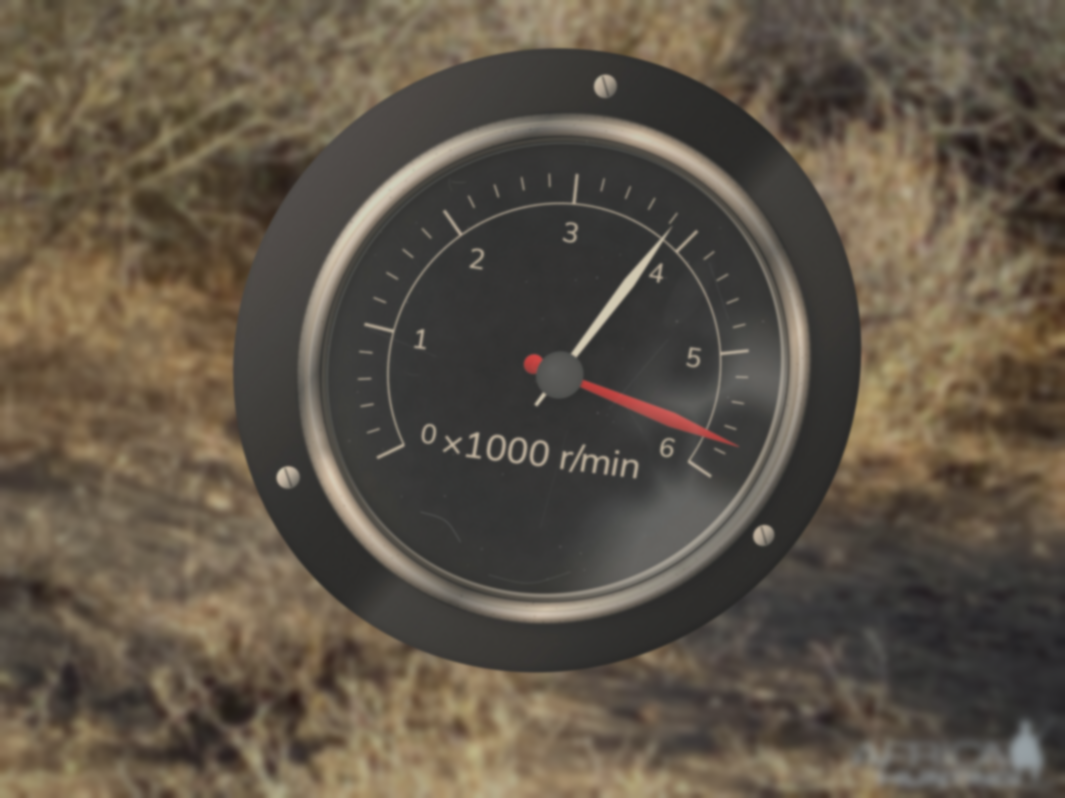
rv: 5700; rpm
